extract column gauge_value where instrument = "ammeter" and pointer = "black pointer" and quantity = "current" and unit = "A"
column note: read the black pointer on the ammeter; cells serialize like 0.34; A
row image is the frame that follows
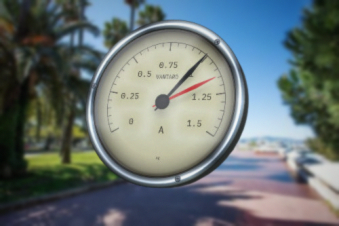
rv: 1; A
